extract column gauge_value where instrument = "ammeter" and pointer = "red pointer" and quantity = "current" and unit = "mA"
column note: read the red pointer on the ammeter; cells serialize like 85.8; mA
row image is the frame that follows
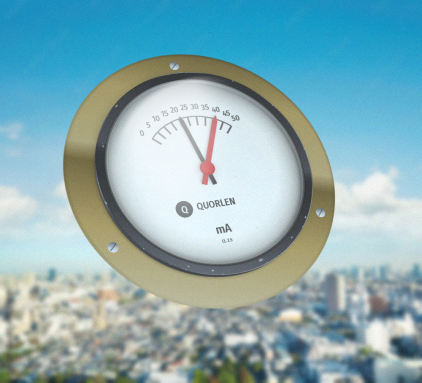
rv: 40; mA
